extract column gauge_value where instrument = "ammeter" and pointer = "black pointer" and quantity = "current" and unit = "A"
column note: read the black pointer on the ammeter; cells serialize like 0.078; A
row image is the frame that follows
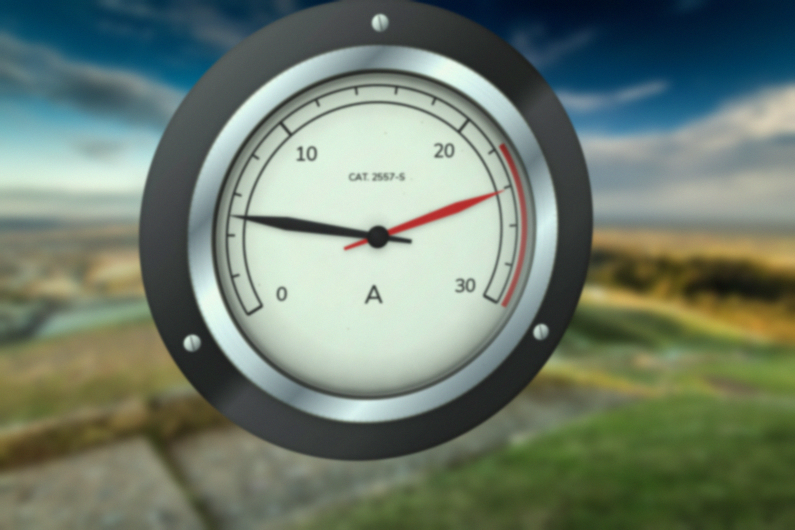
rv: 5; A
